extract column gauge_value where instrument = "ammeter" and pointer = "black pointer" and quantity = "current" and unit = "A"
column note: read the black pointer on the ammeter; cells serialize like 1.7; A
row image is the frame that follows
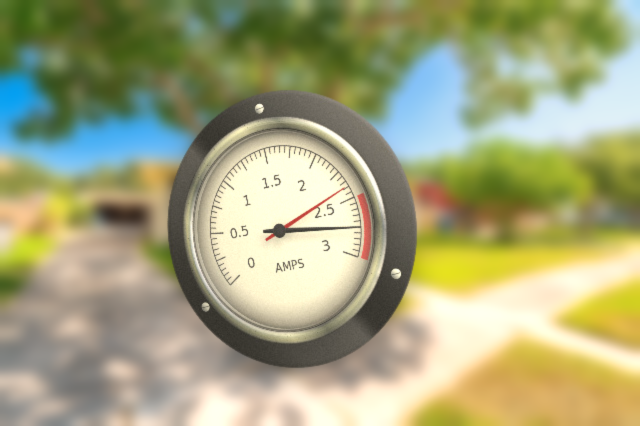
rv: 2.75; A
